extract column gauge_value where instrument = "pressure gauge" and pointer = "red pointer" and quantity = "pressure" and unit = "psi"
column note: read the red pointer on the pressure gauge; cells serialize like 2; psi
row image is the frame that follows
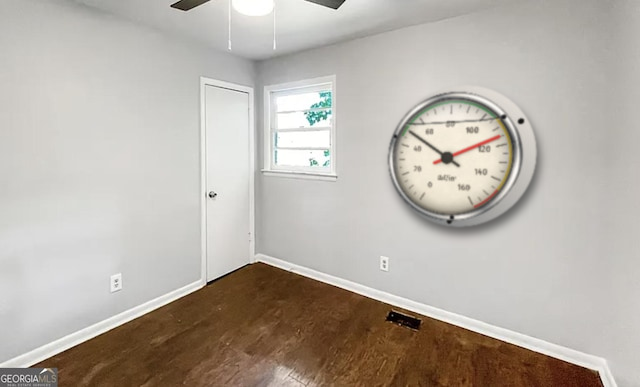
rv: 115; psi
